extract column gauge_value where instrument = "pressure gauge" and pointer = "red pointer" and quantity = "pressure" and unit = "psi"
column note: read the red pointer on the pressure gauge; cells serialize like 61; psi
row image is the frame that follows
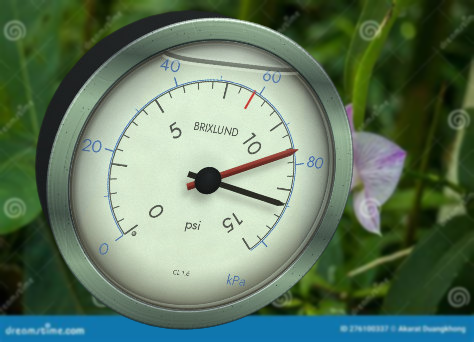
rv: 11; psi
